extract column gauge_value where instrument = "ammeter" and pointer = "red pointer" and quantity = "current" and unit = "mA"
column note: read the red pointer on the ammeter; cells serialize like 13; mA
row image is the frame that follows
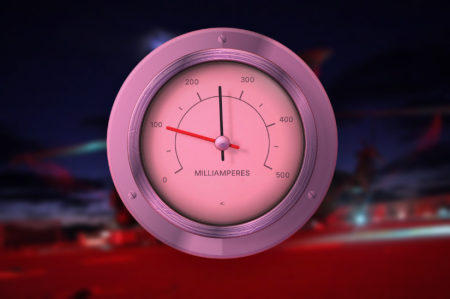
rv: 100; mA
